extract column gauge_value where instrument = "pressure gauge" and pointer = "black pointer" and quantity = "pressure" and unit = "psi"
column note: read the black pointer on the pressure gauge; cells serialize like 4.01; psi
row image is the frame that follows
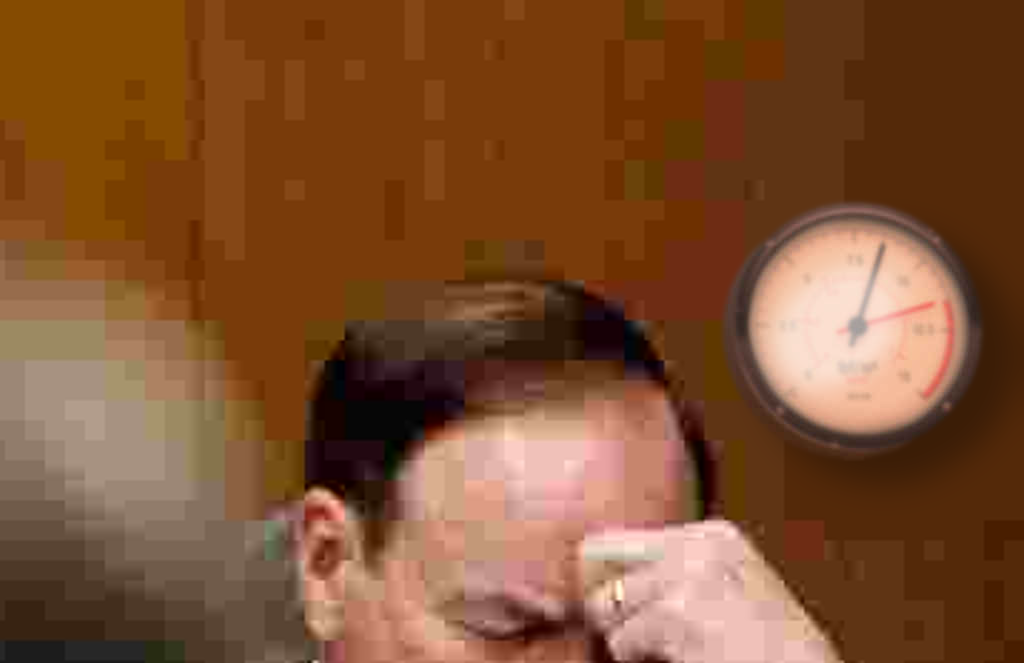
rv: 8.5; psi
